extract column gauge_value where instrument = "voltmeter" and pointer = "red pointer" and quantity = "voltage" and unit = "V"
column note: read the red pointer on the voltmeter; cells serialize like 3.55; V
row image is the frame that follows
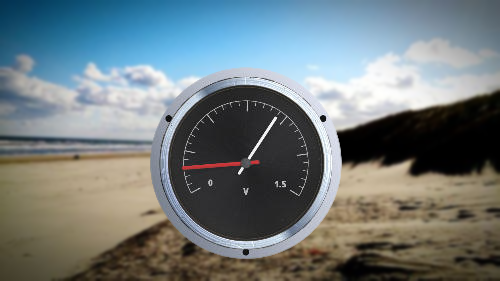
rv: 0.15; V
